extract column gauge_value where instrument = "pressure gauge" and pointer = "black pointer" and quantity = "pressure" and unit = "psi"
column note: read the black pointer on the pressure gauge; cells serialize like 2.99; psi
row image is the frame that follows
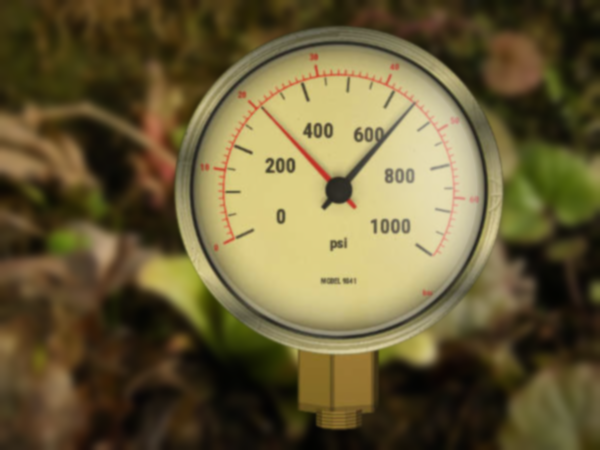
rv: 650; psi
